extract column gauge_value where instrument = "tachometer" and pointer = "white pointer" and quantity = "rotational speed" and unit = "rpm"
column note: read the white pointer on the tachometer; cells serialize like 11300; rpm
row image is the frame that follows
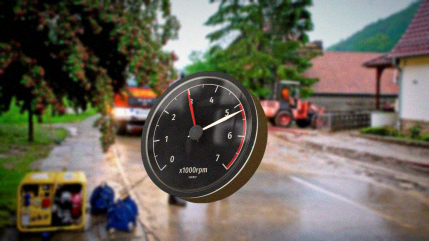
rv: 5250; rpm
